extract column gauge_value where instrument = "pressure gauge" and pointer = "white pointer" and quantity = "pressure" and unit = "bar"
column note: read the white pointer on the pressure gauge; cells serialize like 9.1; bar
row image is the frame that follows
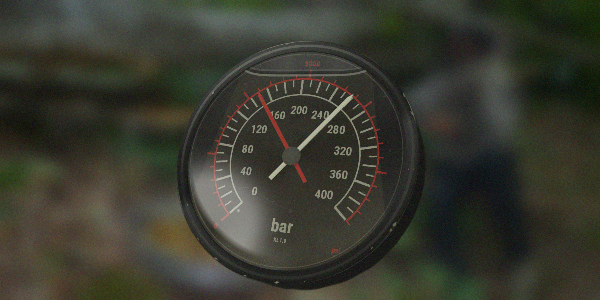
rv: 260; bar
